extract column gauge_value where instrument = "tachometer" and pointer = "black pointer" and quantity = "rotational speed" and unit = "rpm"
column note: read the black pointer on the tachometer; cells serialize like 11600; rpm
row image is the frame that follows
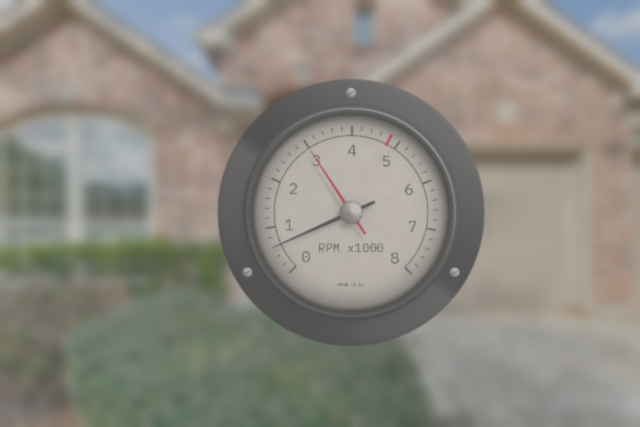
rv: 600; rpm
